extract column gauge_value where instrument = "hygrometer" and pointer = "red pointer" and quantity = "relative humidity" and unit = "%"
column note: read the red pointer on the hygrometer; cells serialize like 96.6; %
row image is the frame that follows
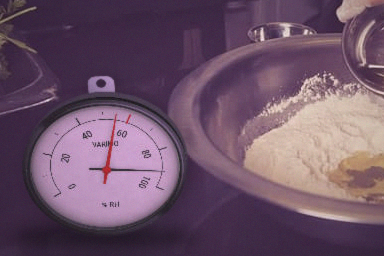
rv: 55; %
